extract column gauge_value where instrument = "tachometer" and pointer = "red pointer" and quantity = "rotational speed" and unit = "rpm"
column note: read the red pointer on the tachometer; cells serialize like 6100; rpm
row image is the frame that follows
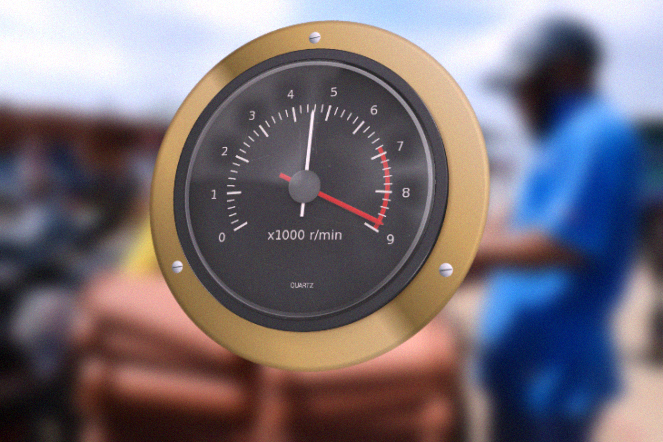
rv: 8800; rpm
